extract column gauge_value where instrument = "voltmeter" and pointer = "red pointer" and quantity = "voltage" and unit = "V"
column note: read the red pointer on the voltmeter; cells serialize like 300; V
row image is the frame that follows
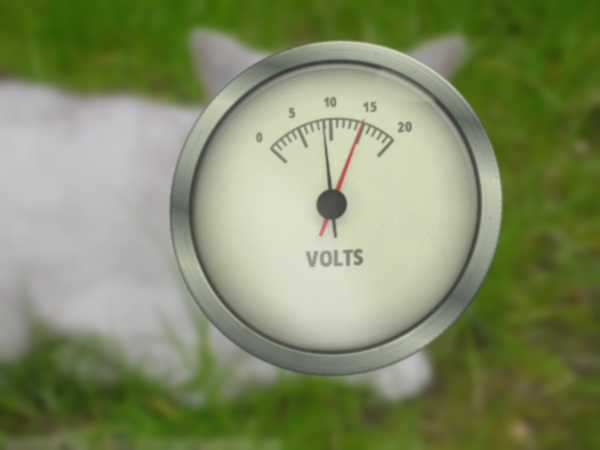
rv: 15; V
